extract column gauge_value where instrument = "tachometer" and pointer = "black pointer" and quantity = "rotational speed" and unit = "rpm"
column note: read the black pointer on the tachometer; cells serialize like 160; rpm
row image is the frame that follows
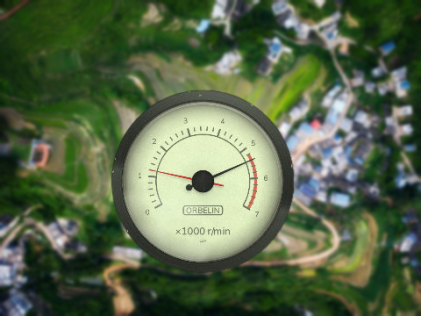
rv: 5400; rpm
